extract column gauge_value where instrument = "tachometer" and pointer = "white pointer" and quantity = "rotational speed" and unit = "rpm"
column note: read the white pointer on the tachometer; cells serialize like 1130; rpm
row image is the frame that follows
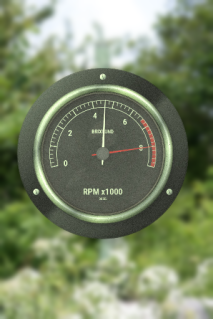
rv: 4600; rpm
